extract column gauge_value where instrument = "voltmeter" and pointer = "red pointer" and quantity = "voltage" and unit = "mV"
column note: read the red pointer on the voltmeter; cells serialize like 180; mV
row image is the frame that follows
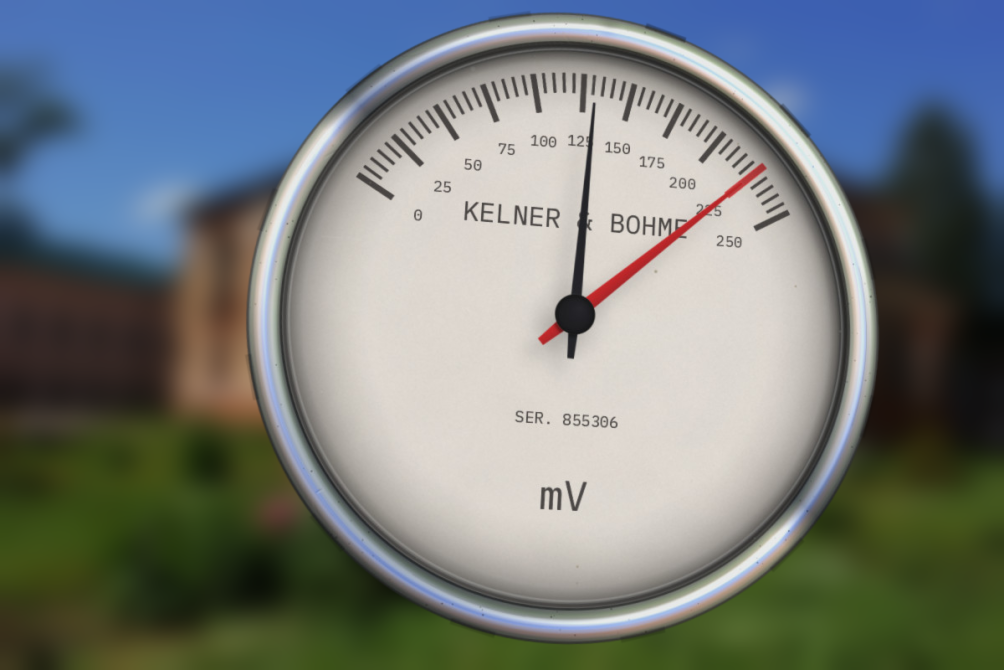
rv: 225; mV
